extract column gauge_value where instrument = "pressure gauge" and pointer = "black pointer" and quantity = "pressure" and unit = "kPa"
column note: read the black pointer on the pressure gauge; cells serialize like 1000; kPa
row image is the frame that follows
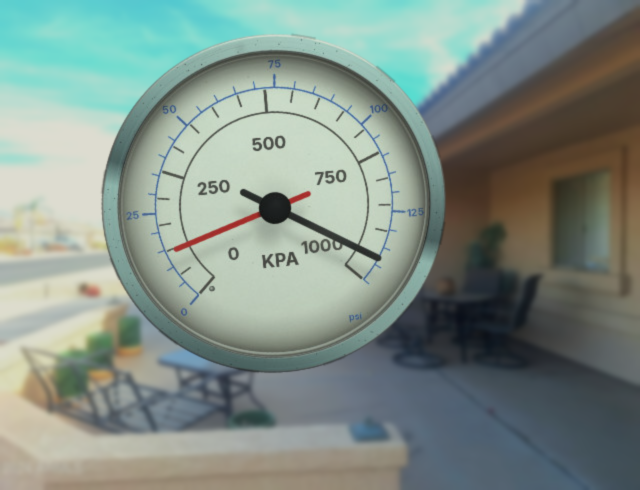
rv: 950; kPa
